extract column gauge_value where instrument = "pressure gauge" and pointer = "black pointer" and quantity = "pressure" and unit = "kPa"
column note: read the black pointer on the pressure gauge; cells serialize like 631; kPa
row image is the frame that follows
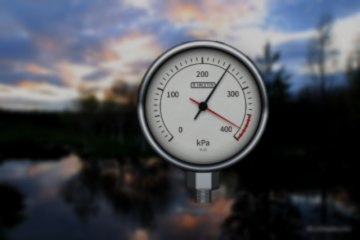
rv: 250; kPa
